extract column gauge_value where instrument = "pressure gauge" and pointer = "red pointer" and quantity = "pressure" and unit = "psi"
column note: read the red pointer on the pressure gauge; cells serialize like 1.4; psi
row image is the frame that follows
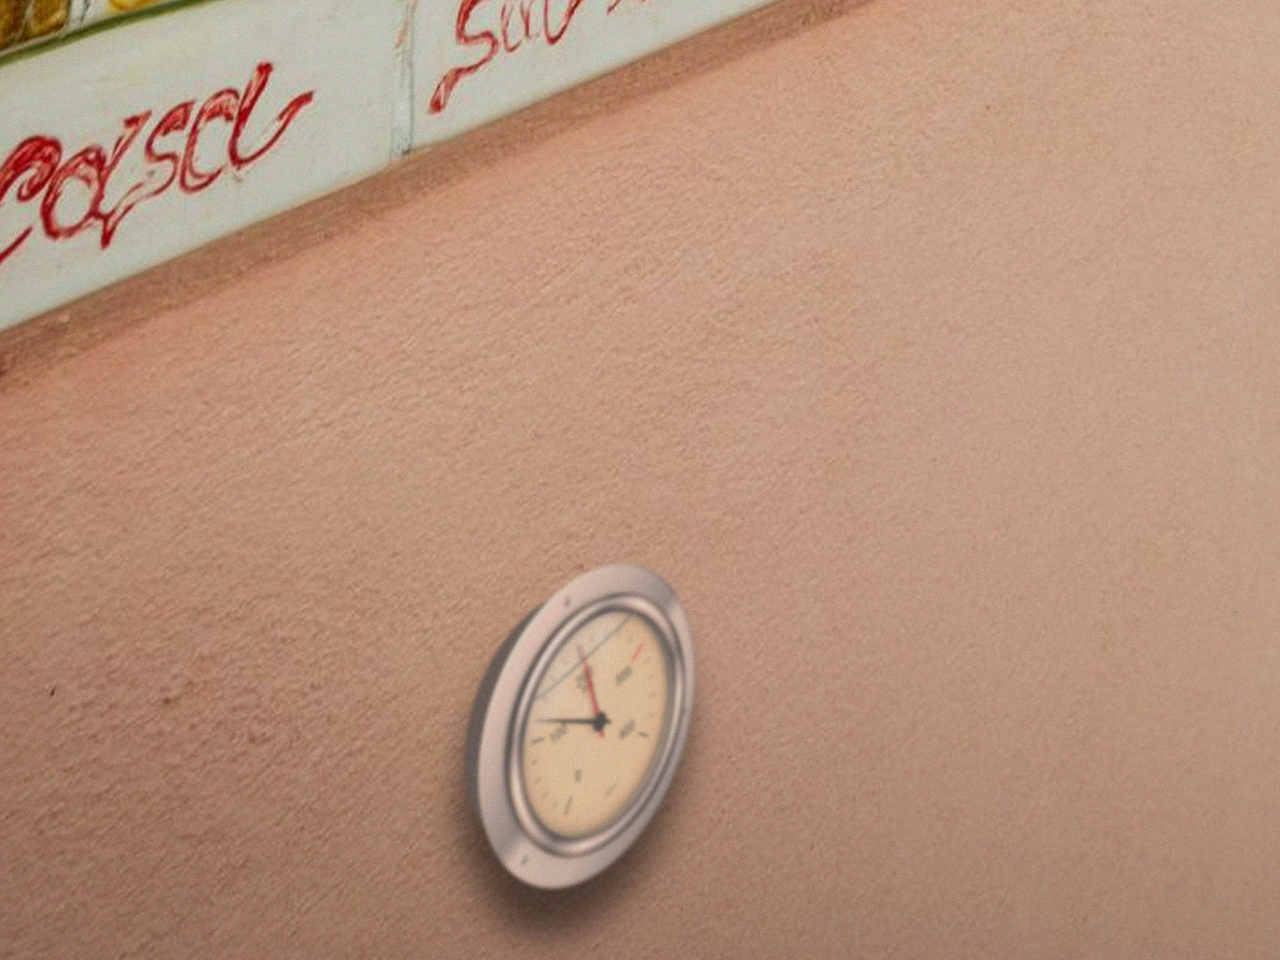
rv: 200; psi
